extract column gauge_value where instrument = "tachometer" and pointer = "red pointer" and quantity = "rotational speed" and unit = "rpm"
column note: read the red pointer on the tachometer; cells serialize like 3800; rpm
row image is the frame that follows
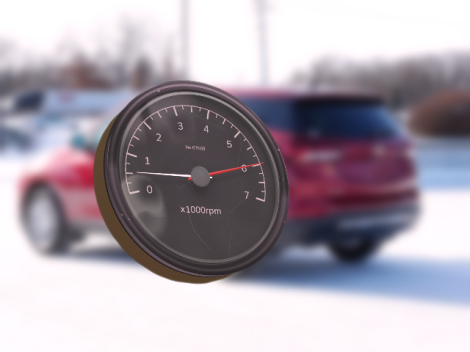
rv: 6000; rpm
